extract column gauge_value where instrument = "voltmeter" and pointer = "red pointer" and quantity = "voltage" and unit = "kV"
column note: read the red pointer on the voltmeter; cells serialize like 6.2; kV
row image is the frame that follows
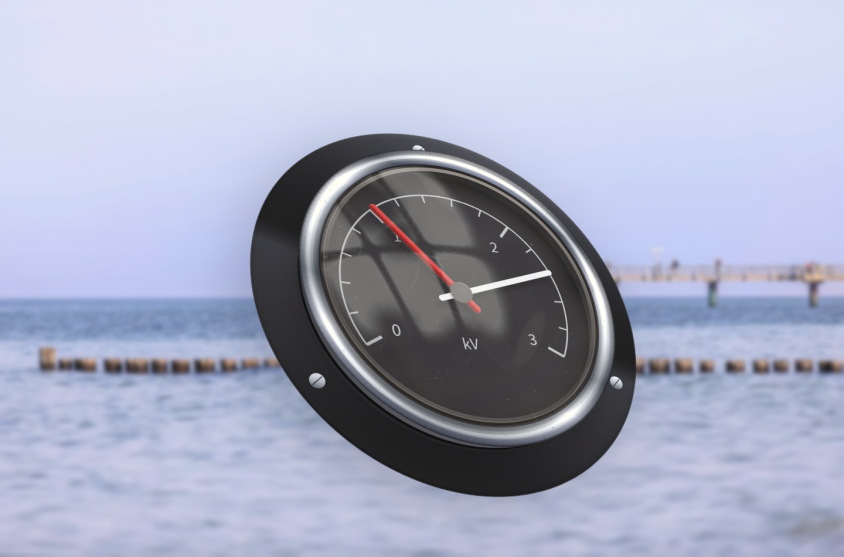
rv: 1; kV
